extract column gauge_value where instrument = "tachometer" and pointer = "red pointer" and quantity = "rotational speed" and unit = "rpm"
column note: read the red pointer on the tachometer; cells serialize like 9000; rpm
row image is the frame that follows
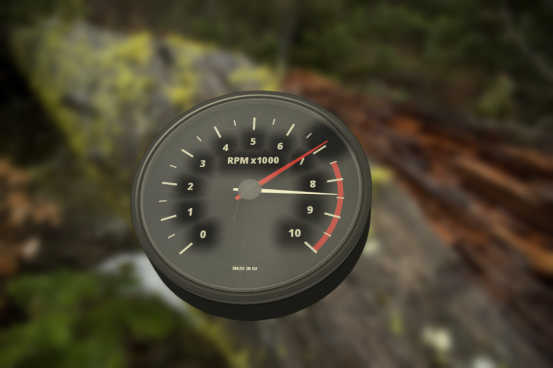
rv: 7000; rpm
